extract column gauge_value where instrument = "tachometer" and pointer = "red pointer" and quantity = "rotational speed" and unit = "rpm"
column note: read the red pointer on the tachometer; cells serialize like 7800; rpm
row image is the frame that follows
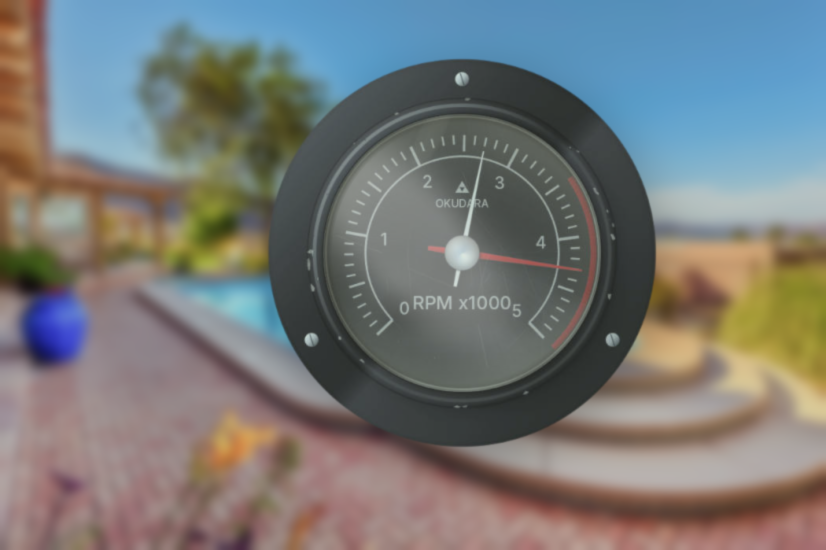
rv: 4300; rpm
